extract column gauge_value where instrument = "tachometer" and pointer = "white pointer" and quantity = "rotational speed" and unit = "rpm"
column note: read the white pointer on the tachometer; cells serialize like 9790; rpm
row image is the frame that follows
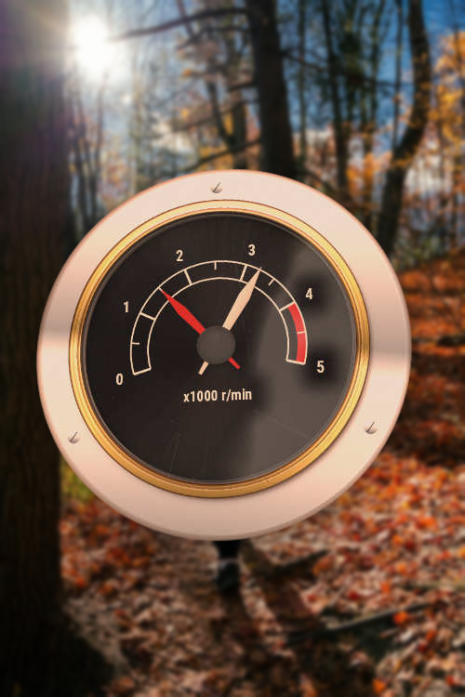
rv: 3250; rpm
